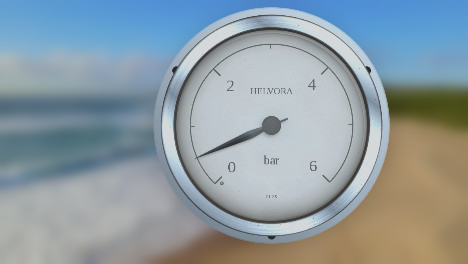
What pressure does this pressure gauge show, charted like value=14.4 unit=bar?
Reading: value=0.5 unit=bar
